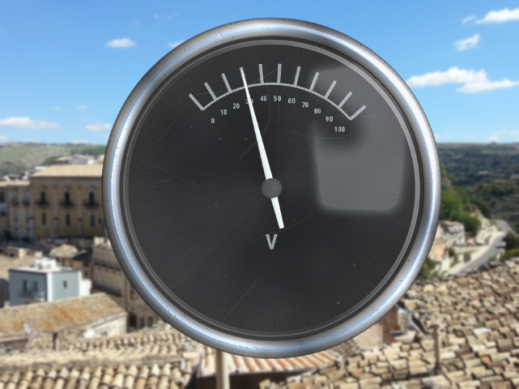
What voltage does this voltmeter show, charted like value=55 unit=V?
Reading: value=30 unit=V
